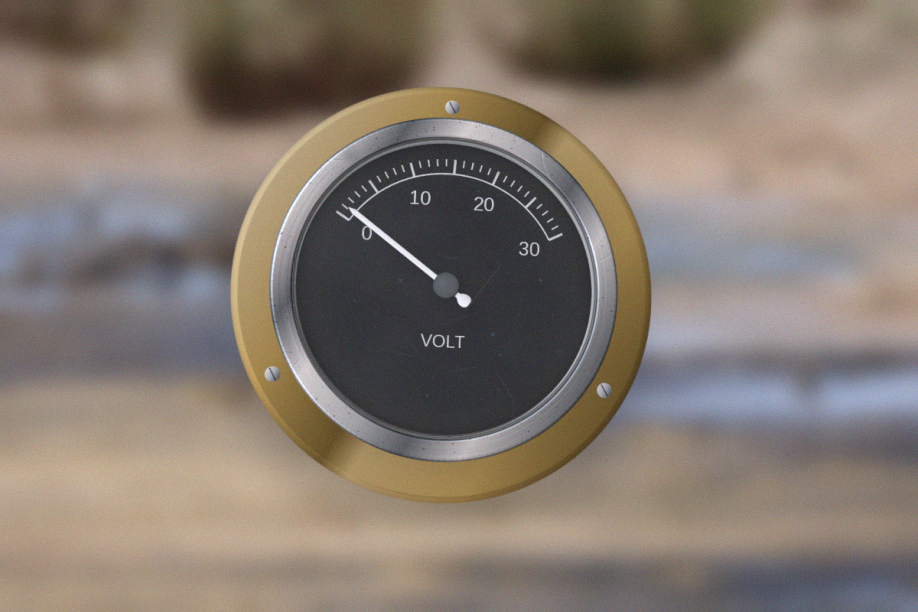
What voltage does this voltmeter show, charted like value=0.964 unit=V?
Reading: value=1 unit=V
